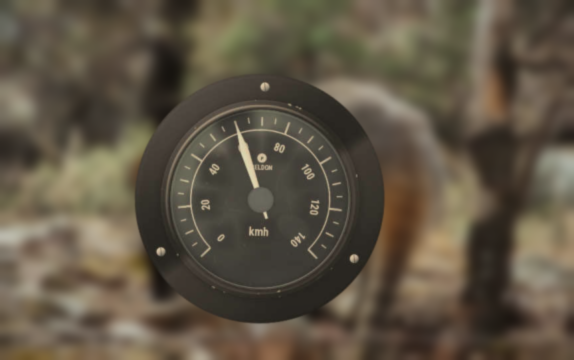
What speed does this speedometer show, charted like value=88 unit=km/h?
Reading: value=60 unit=km/h
